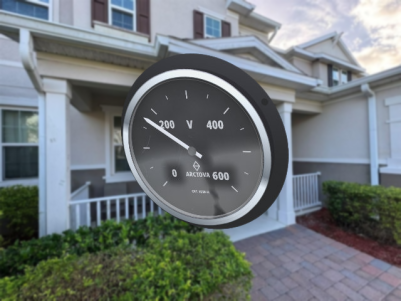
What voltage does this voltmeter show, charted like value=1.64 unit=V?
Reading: value=175 unit=V
